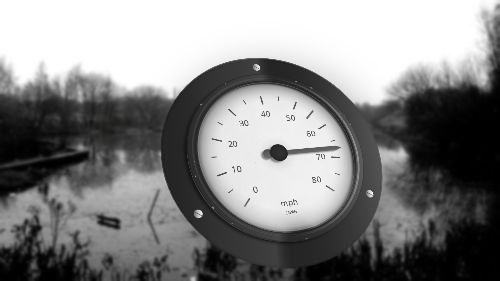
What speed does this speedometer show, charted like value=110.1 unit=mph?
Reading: value=67.5 unit=mph
